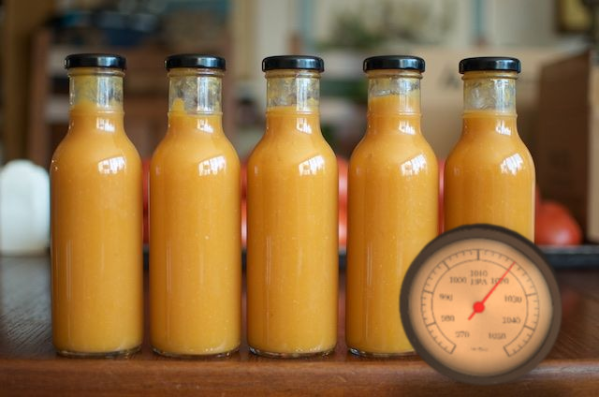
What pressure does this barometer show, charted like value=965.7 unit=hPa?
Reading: value=1020 unit=hPa
